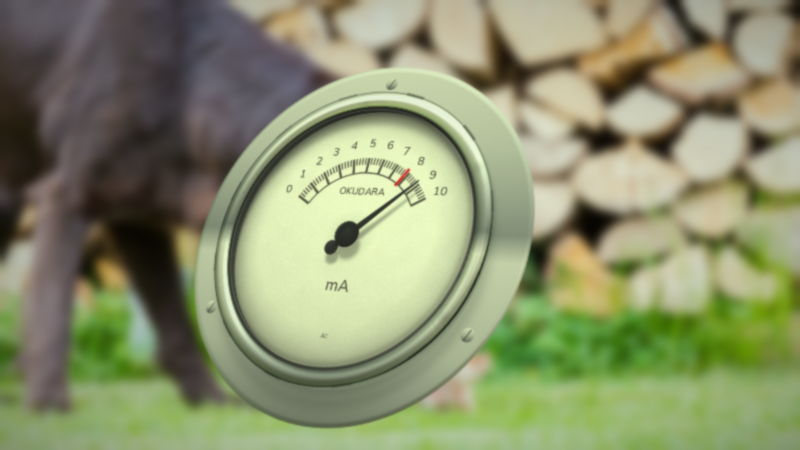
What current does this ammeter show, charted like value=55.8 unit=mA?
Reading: value=9 unit=mA
